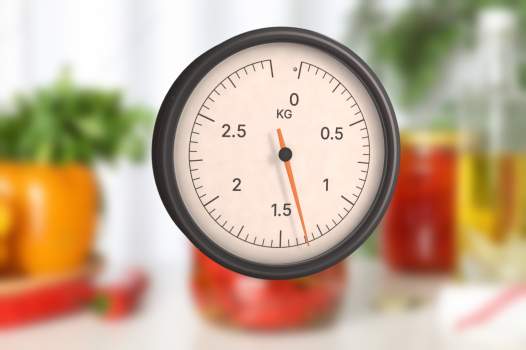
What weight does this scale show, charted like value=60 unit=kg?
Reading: value=1.35 unit=kg
